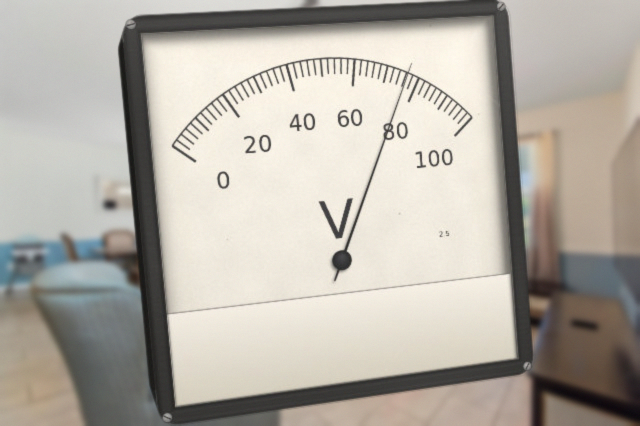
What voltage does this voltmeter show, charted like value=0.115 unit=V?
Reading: value=76 unit=V
